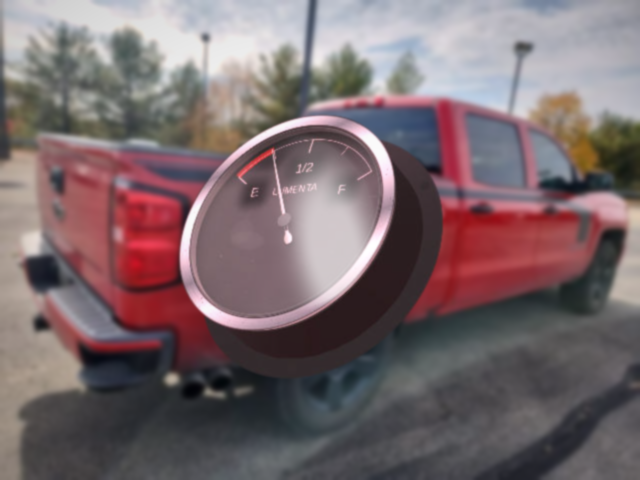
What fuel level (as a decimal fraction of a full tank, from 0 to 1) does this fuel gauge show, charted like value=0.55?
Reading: value=0.25
